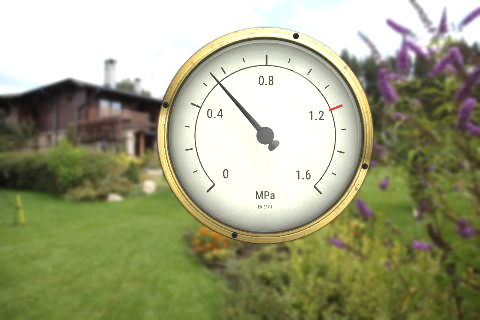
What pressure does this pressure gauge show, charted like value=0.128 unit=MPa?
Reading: value=0.55 unit=MPa
